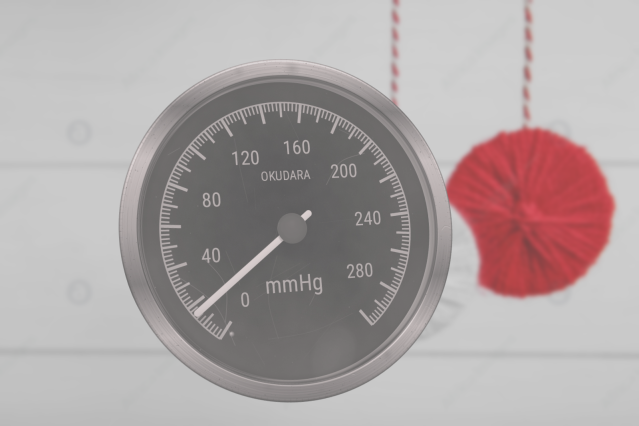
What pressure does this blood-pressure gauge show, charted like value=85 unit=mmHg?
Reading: value=16 unit=mmHg
